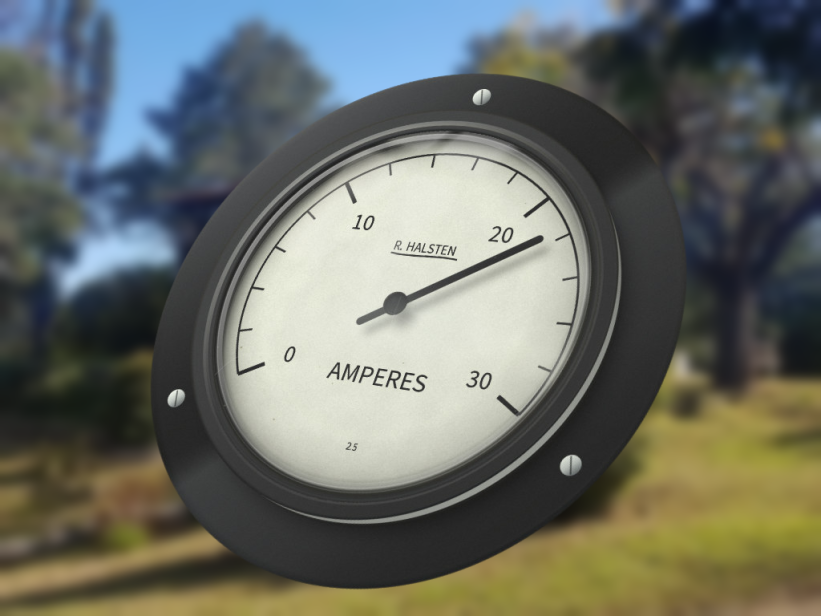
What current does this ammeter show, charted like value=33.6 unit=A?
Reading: value=22 unit=A
